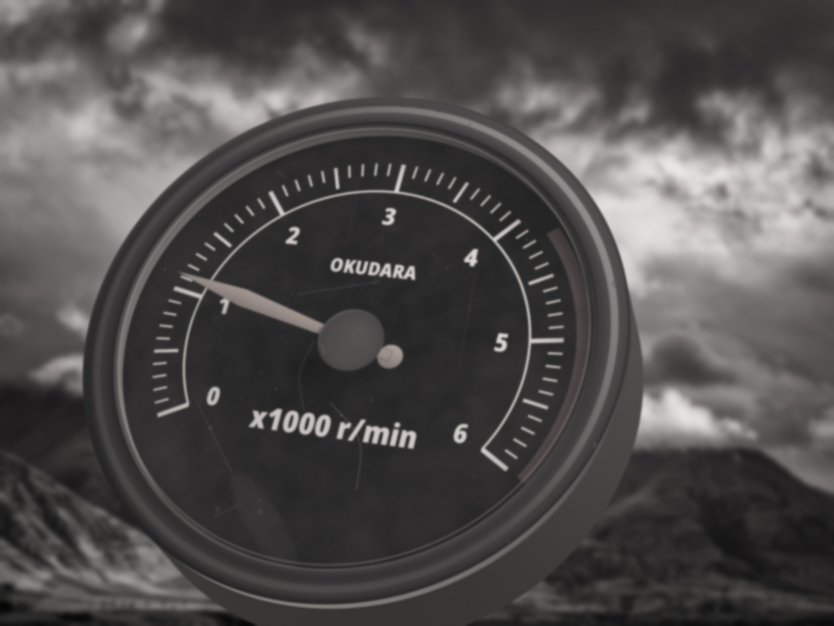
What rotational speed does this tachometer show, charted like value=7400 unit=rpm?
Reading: value=1100 unit=rpm
